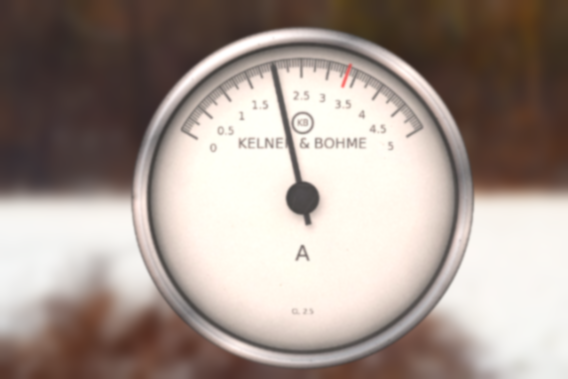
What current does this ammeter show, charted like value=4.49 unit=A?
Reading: value=2 unit=A
